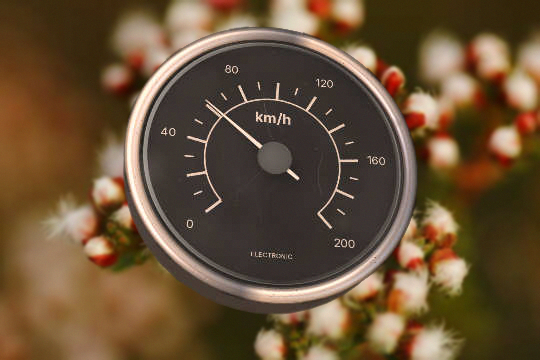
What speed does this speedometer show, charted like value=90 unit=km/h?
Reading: value=60 unit=km/h
